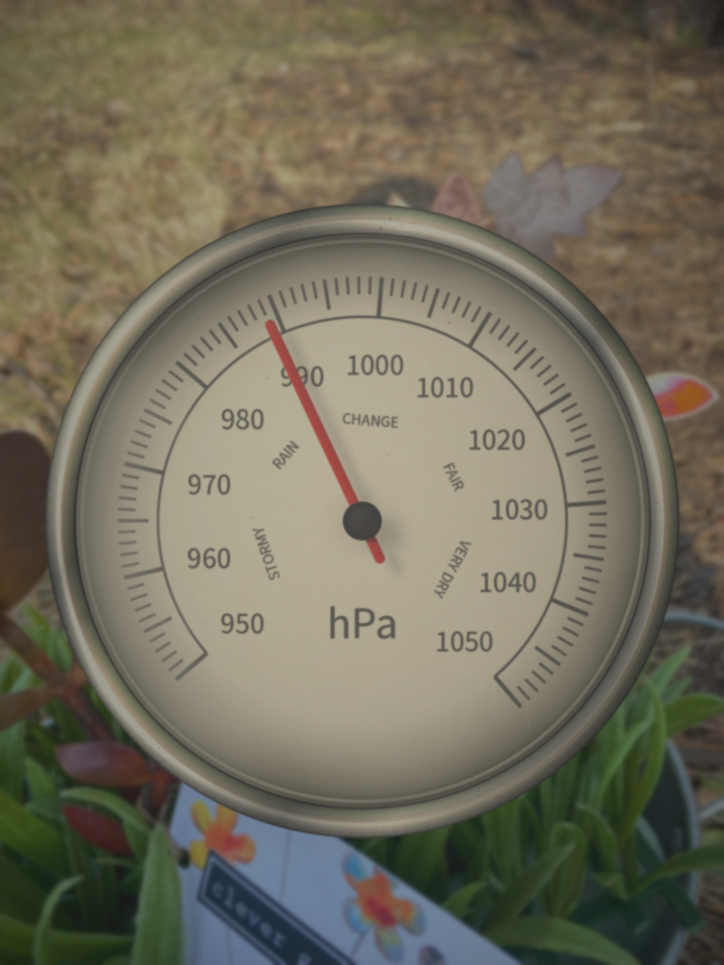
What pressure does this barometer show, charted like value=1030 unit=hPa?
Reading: value=989 unit=hPa
